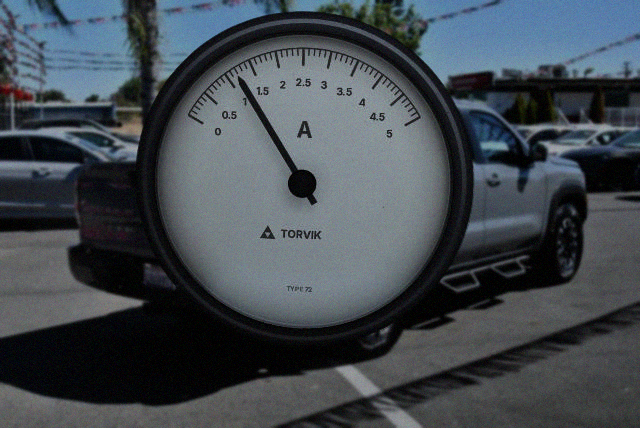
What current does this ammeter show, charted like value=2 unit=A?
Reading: value=1.2 unit=A
